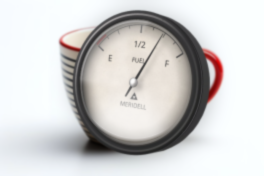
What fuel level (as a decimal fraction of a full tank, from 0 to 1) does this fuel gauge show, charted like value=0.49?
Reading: value=0.75
